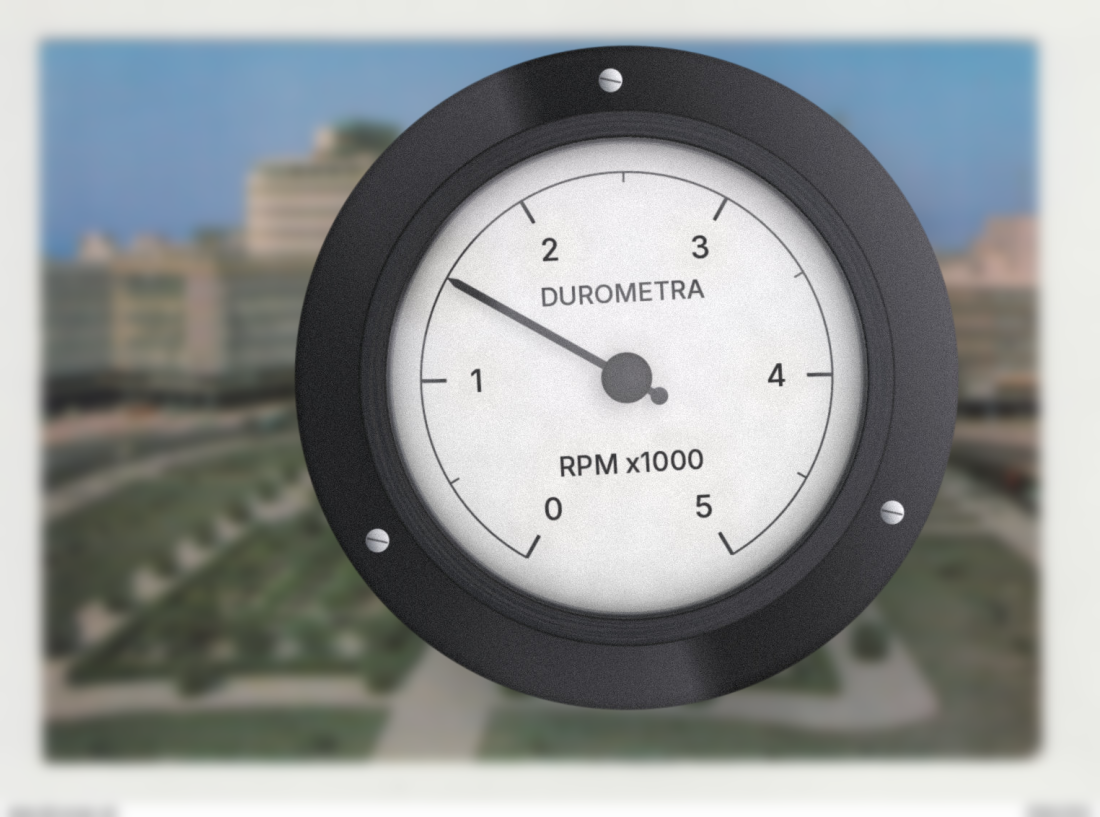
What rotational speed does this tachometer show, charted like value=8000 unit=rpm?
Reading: value=1500 unit=rpm
